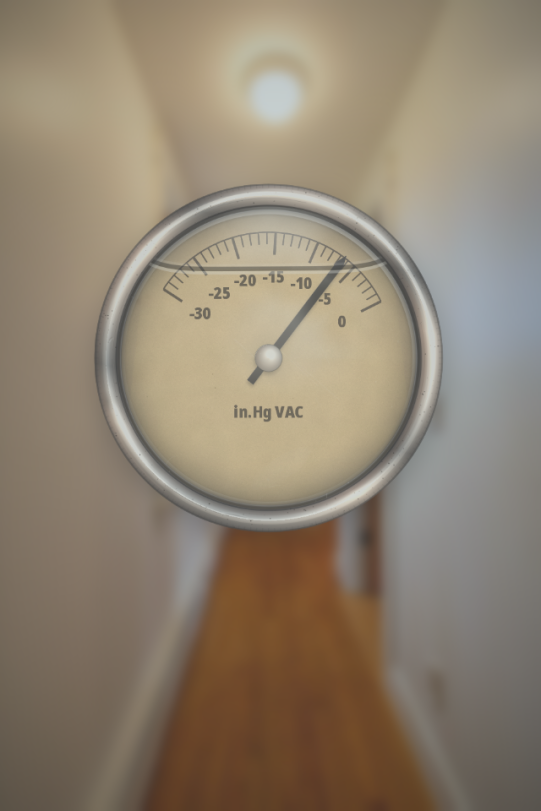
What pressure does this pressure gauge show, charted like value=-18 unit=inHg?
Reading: value=-6.5 unit=inHg
